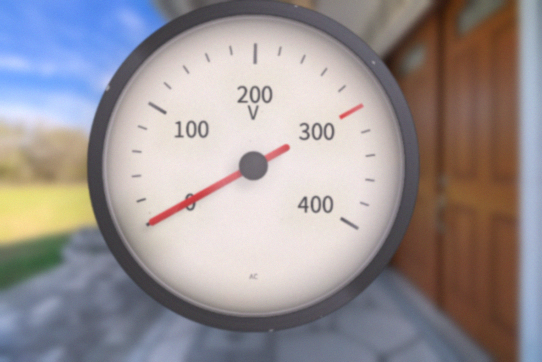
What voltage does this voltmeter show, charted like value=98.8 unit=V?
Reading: value=0 unit=V
